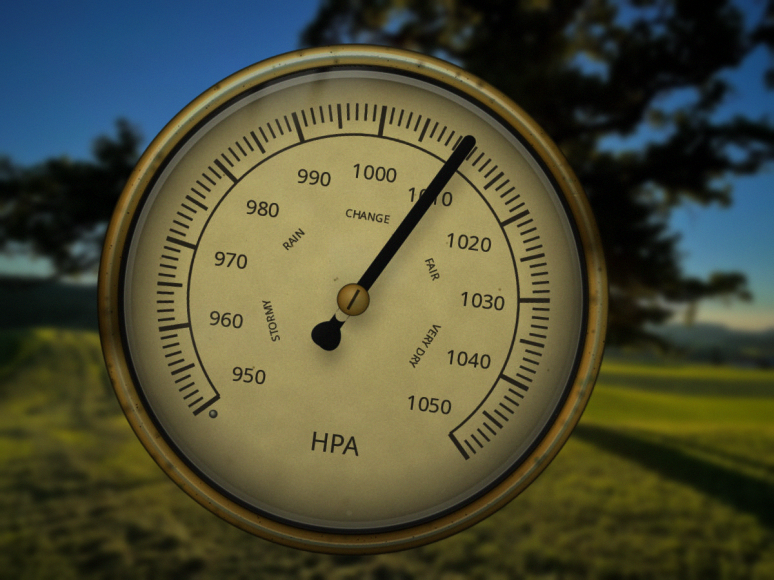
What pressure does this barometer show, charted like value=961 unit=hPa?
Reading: value=1010 unit=hPa
